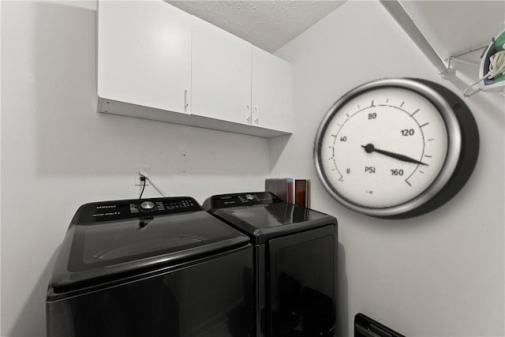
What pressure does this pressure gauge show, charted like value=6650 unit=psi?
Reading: value=145 unit=psi
